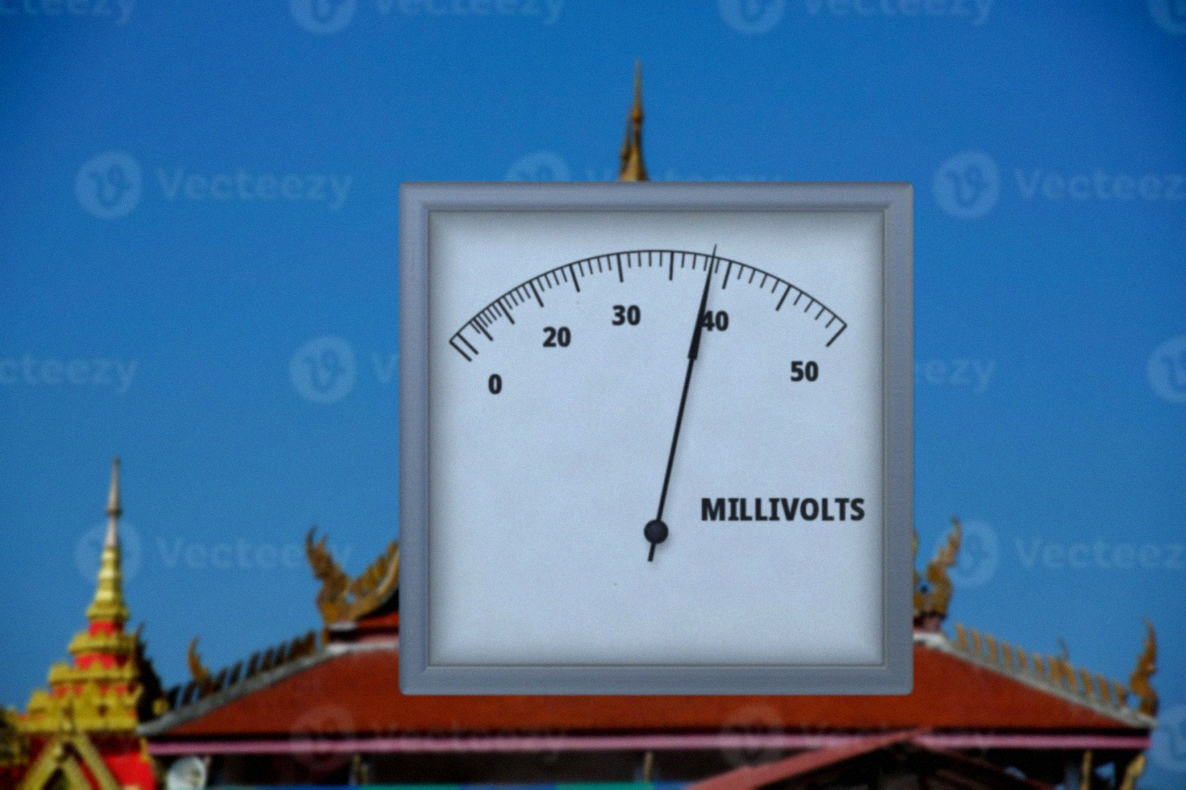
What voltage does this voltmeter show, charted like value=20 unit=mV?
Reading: value=38.5 unit=mV
